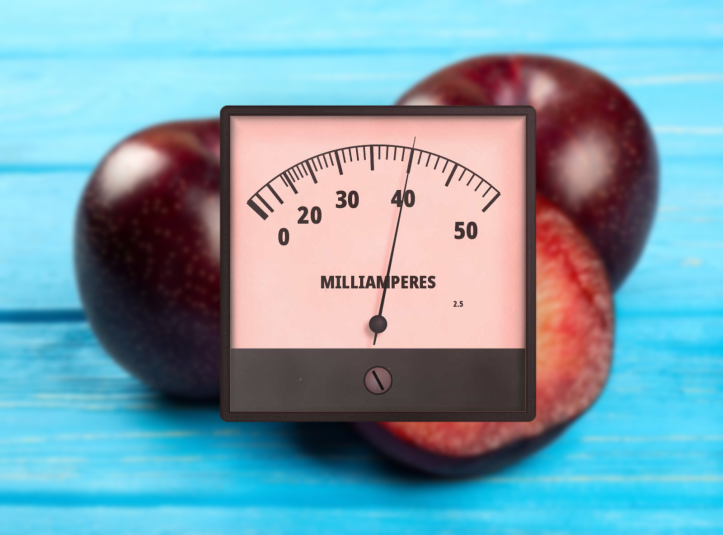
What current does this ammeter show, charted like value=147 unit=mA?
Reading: value=40 unit=mA
